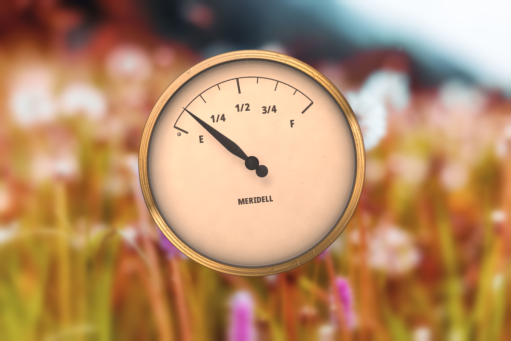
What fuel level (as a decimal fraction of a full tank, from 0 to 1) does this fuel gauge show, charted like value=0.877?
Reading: value=0.125
